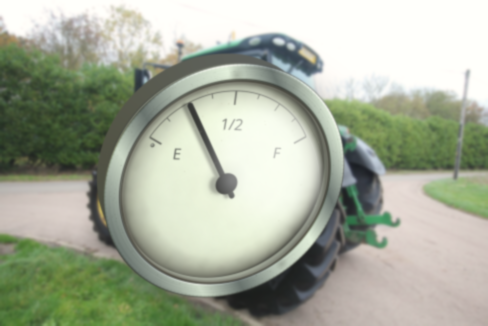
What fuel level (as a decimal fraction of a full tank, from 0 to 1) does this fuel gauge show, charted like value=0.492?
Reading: value=0.25
